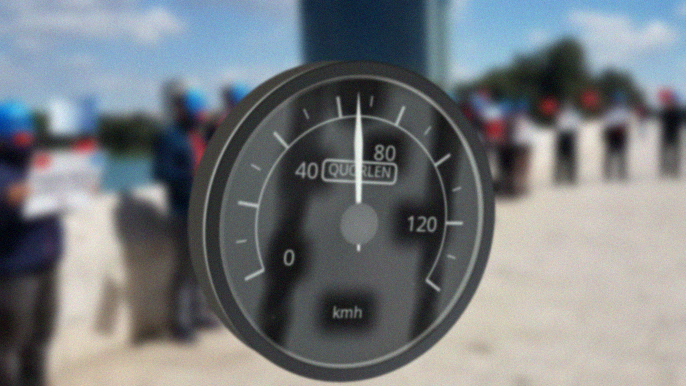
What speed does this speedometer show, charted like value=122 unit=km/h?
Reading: value=65 unit=km/h
